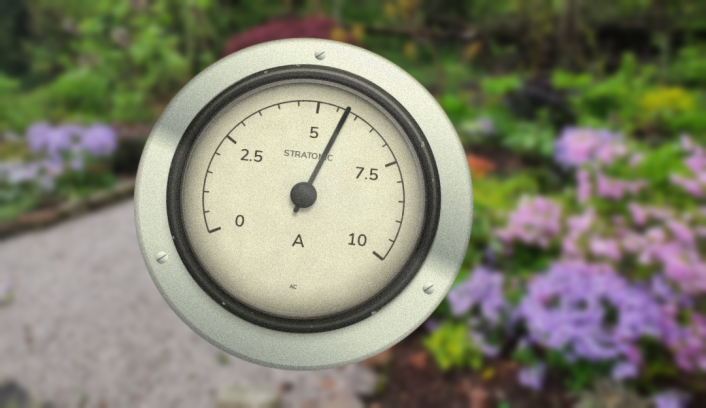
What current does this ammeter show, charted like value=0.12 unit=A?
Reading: value=5.75 unit=A
